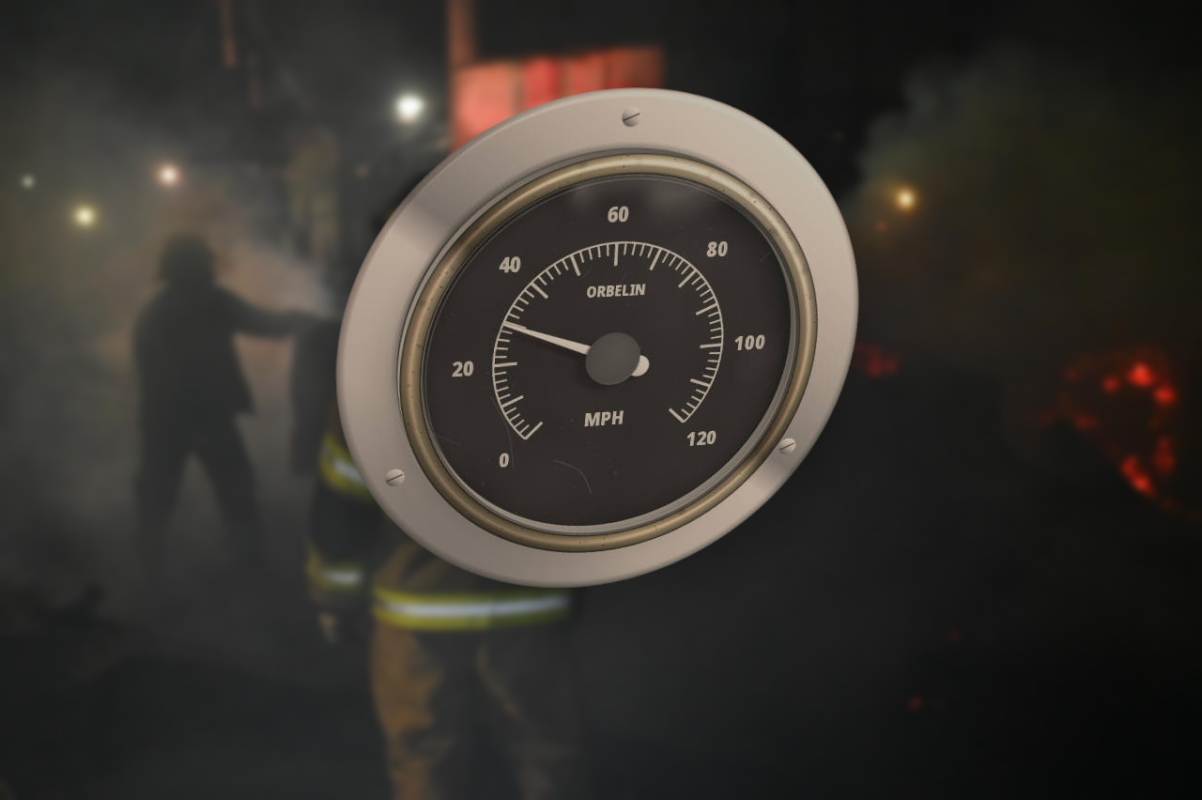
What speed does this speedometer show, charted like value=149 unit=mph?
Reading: value=30 unit=mph
